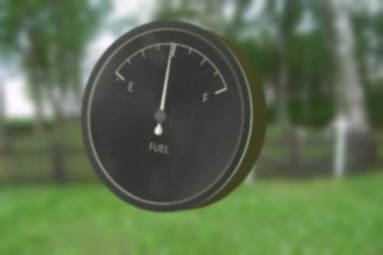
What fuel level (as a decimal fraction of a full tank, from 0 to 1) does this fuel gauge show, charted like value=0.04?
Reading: value=0.5
